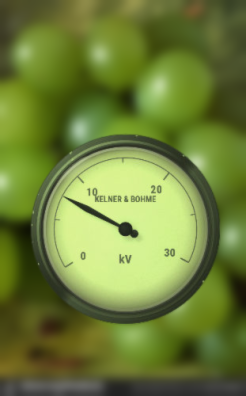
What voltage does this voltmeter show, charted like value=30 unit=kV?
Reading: value=7.5 unit=kV
